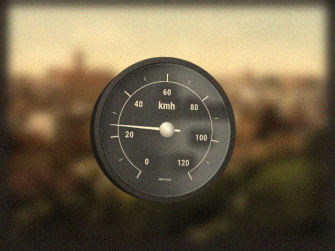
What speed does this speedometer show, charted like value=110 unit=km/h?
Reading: value=25 unit=km/h
